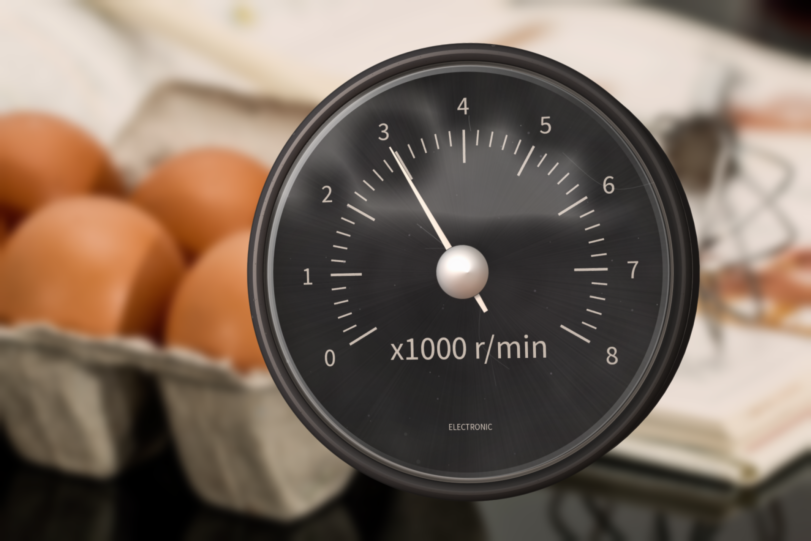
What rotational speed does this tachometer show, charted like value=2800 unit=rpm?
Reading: value=3000 unit=rpm
